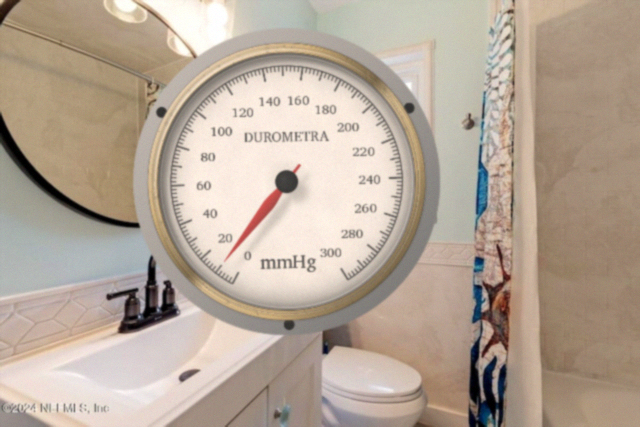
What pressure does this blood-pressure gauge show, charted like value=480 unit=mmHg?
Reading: value=10 unit=mmHg
